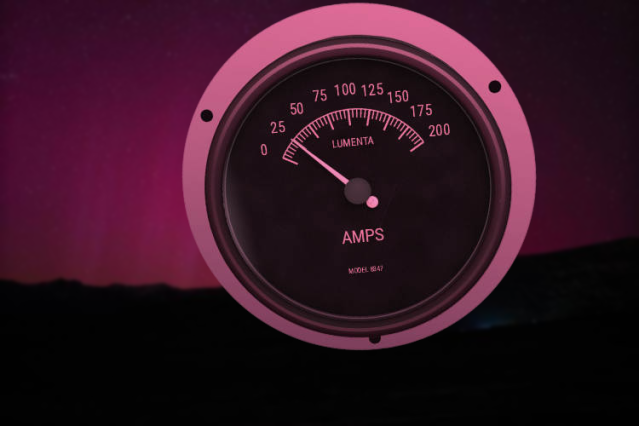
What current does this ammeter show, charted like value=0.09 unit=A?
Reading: value=25 unit=A
